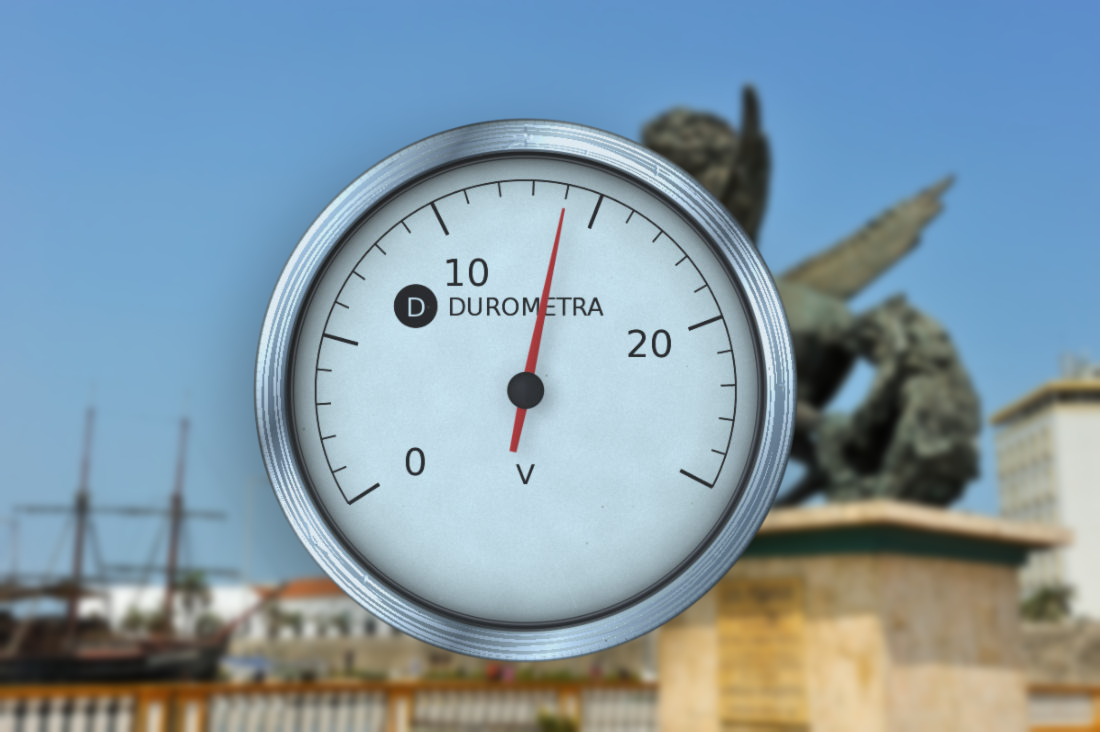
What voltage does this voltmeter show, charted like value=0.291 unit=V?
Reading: value=14 unit=V
